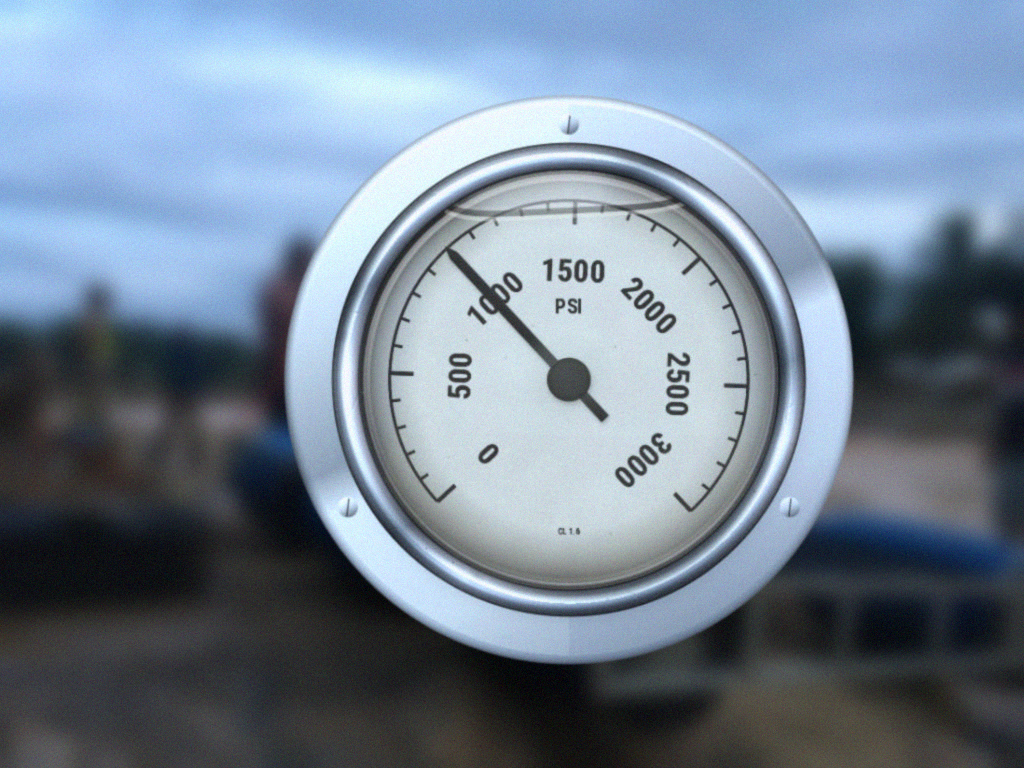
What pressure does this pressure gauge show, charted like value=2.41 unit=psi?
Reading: value=1000 unit=psi
